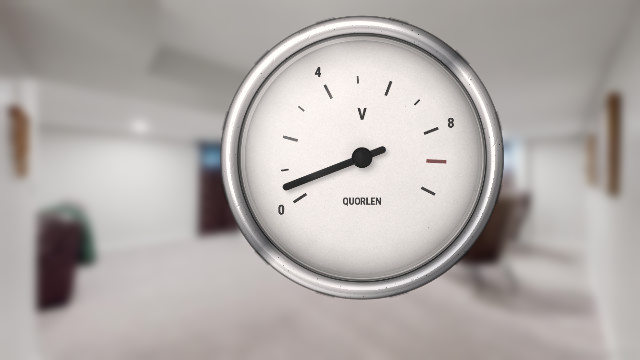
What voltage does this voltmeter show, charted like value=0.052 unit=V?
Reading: value=0.5 unit=V
